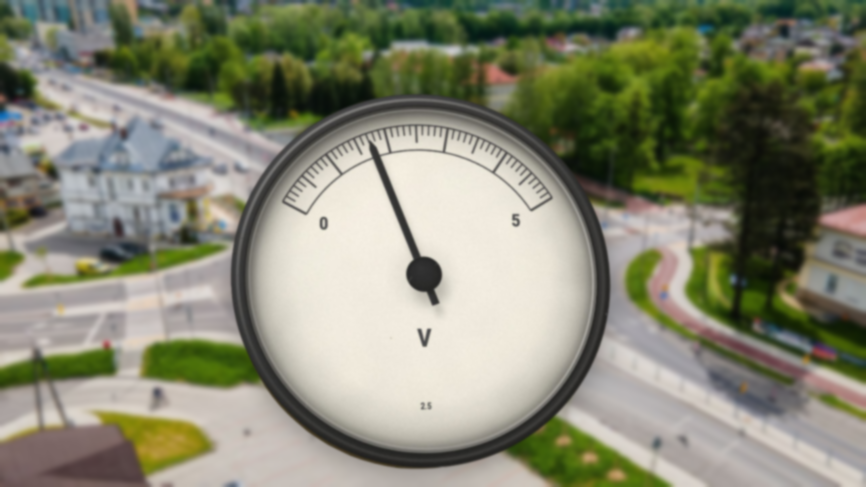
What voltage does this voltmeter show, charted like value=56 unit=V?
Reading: value=1.7 unit=V
